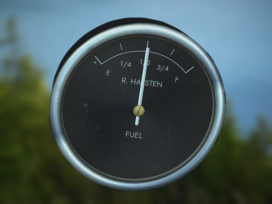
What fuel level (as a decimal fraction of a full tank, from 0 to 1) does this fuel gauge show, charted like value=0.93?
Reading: value=0.5
